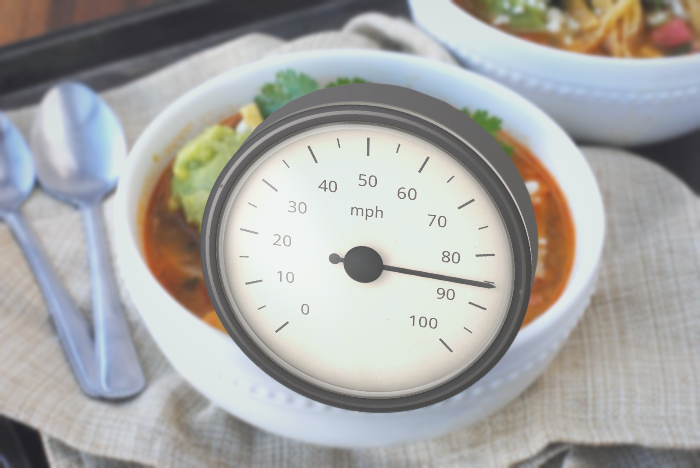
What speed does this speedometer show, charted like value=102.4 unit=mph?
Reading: value=85 unit=mph
